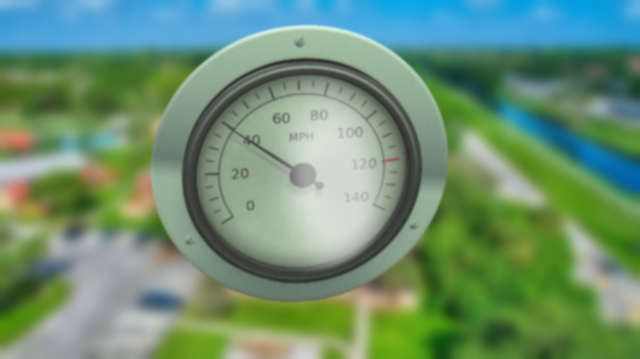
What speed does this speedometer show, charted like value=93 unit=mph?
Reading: value=40 unit=mph
